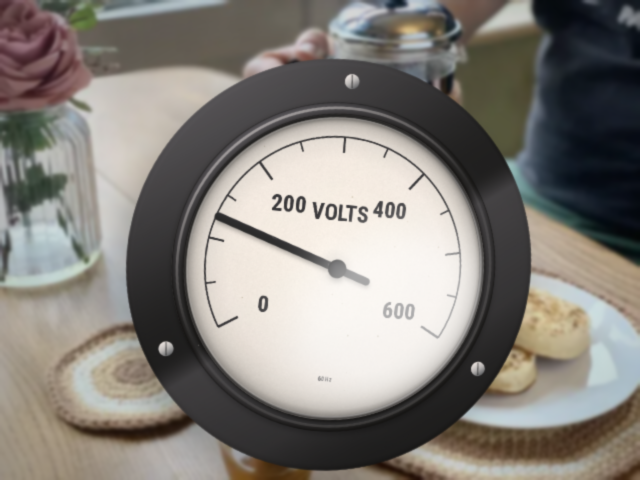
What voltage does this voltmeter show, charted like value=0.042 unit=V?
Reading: value=125 unit=V
